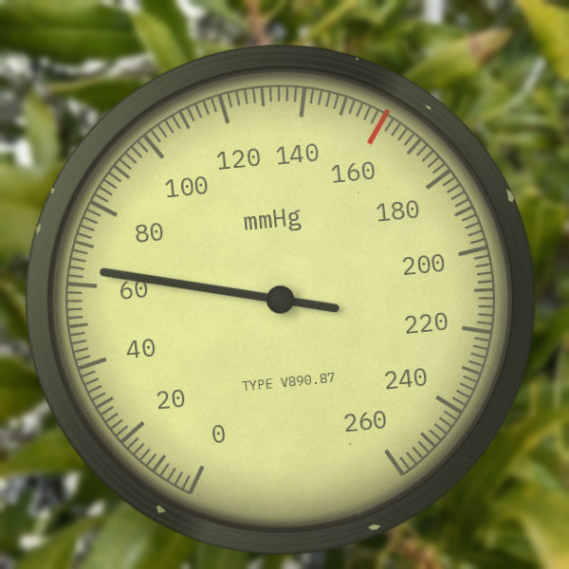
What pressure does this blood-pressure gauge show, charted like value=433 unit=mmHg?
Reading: value=64 unit=mmHg
